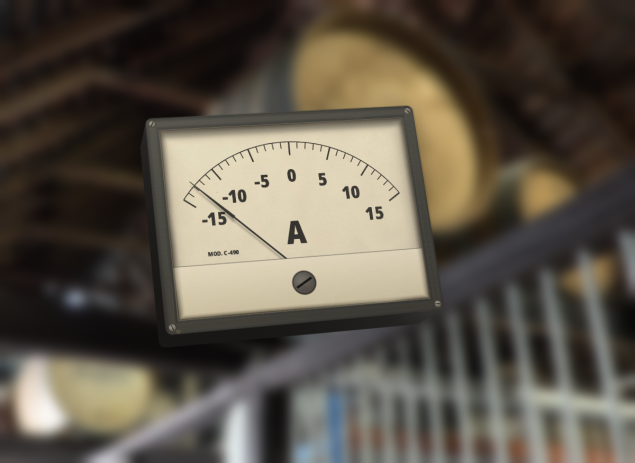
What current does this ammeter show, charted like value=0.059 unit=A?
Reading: value=-13 unit=A
